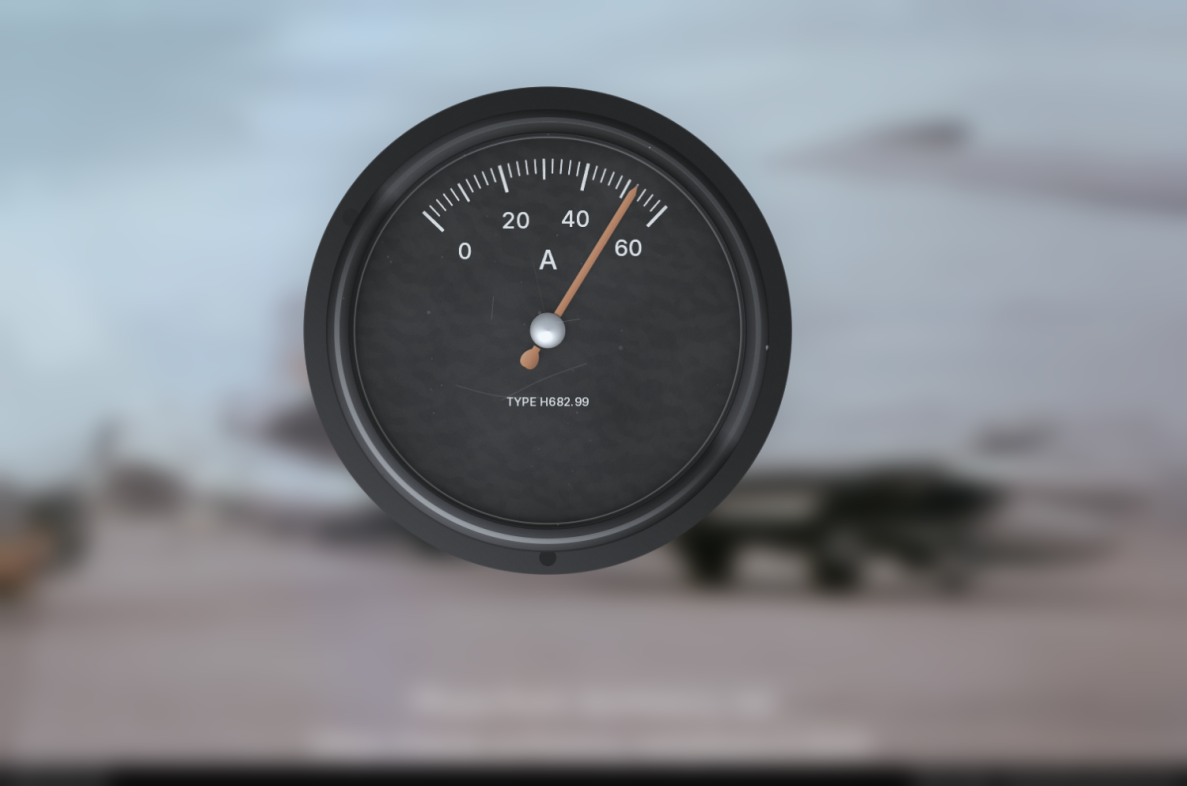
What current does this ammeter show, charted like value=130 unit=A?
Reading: value=52 unit=A
